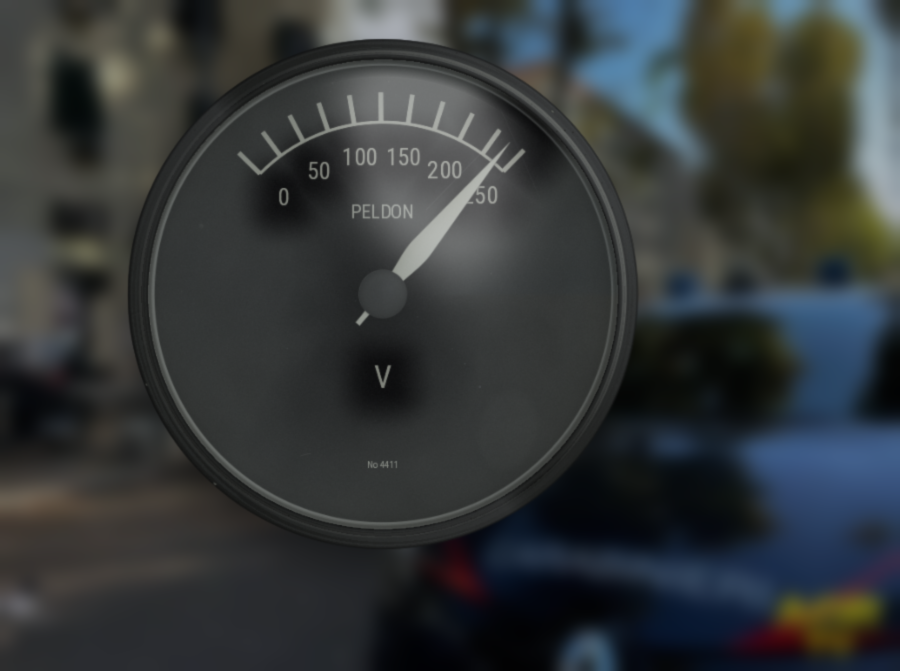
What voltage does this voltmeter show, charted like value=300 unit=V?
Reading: value=237.5 unit=V
